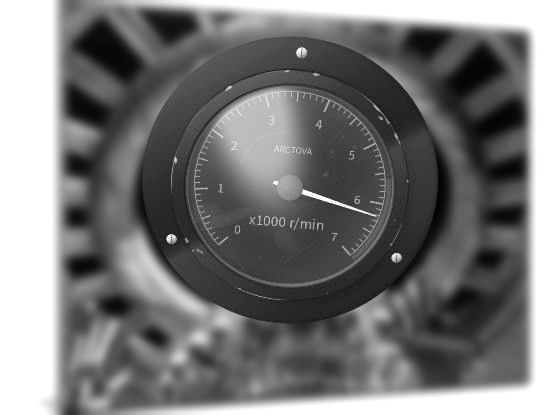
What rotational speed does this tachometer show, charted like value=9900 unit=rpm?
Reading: value=6200 unit=rpm
